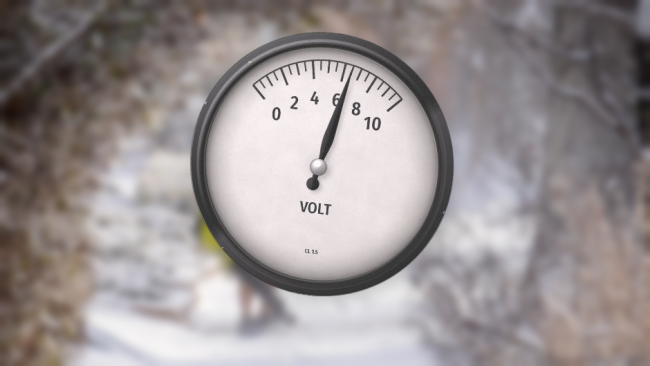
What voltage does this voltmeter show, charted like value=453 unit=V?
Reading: value=6.5 unit=V
